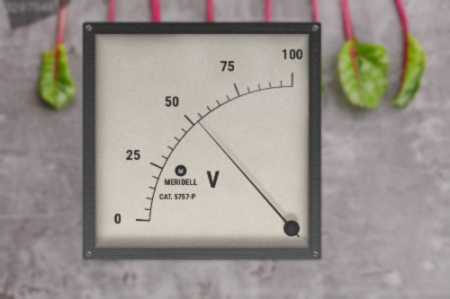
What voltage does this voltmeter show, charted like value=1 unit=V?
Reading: value=52.5 unit=V
